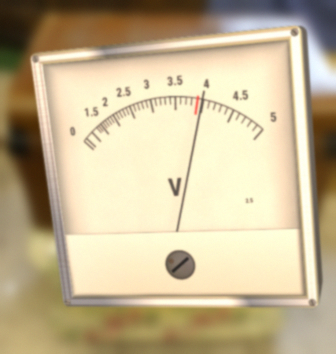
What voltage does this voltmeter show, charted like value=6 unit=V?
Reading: value=4 unit=V
